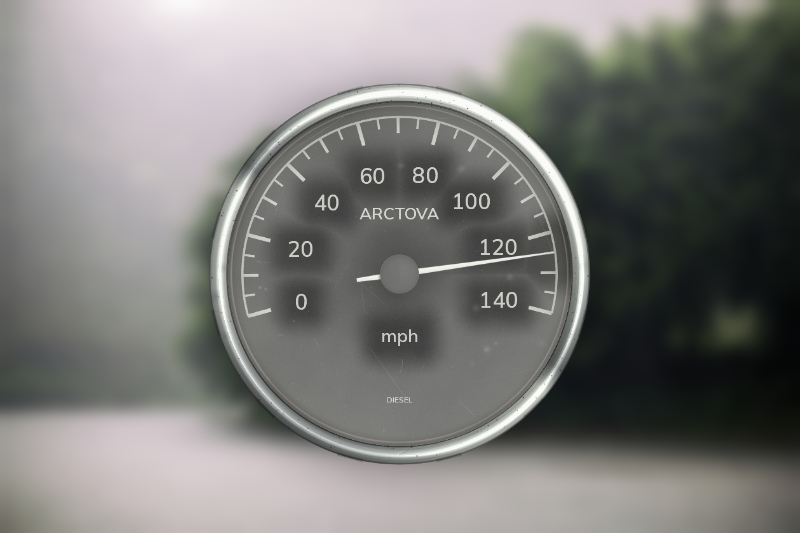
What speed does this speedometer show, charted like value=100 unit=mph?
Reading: value=125 unit=mph
